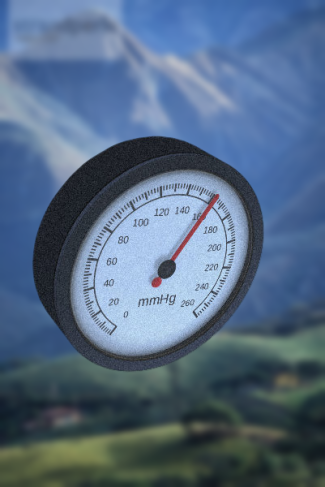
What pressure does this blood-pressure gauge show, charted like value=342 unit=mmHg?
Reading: value=160 unit=mmHg
